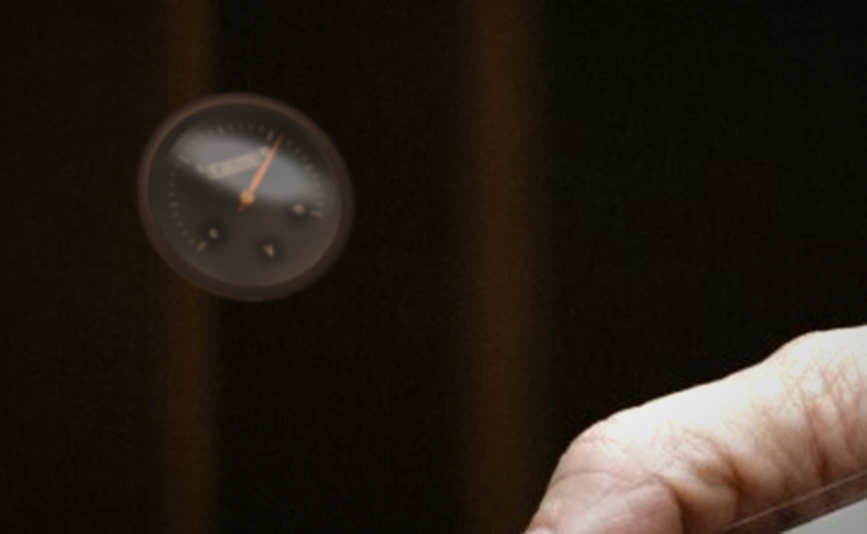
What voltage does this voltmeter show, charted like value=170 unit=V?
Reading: value=10.5 unit=V
